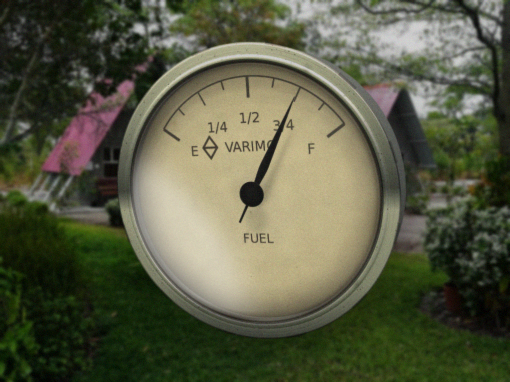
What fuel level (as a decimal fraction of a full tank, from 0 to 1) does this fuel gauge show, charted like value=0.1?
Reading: value=0.75
